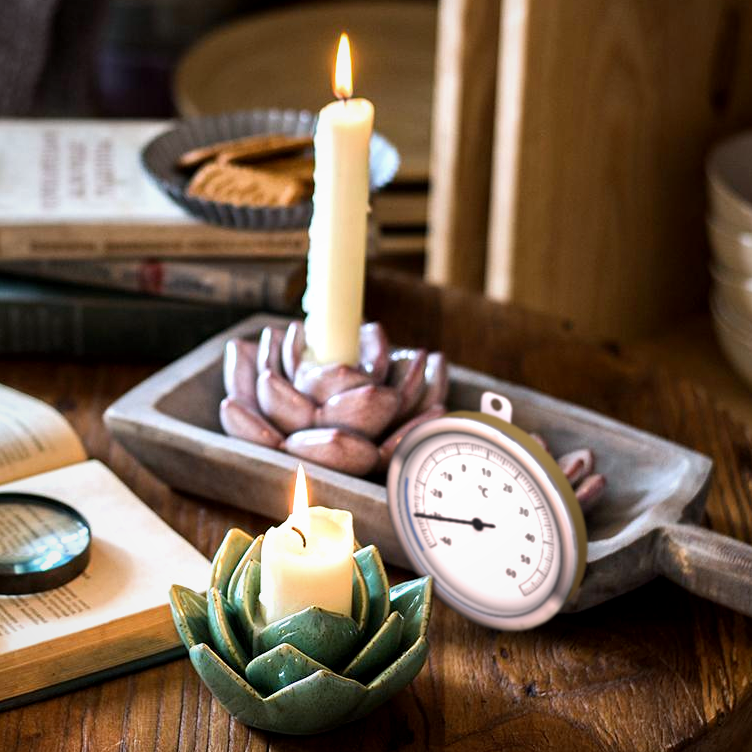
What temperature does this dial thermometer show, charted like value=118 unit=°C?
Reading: value=-30 unit=°C
